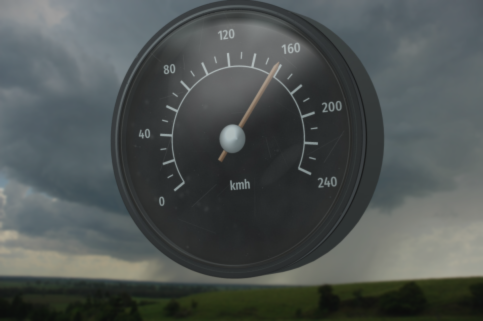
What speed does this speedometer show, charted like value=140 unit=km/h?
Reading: value=160 unit=km/h
